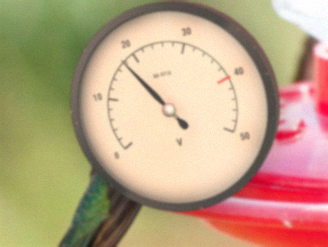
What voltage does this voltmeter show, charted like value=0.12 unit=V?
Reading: value=18 unit=V
